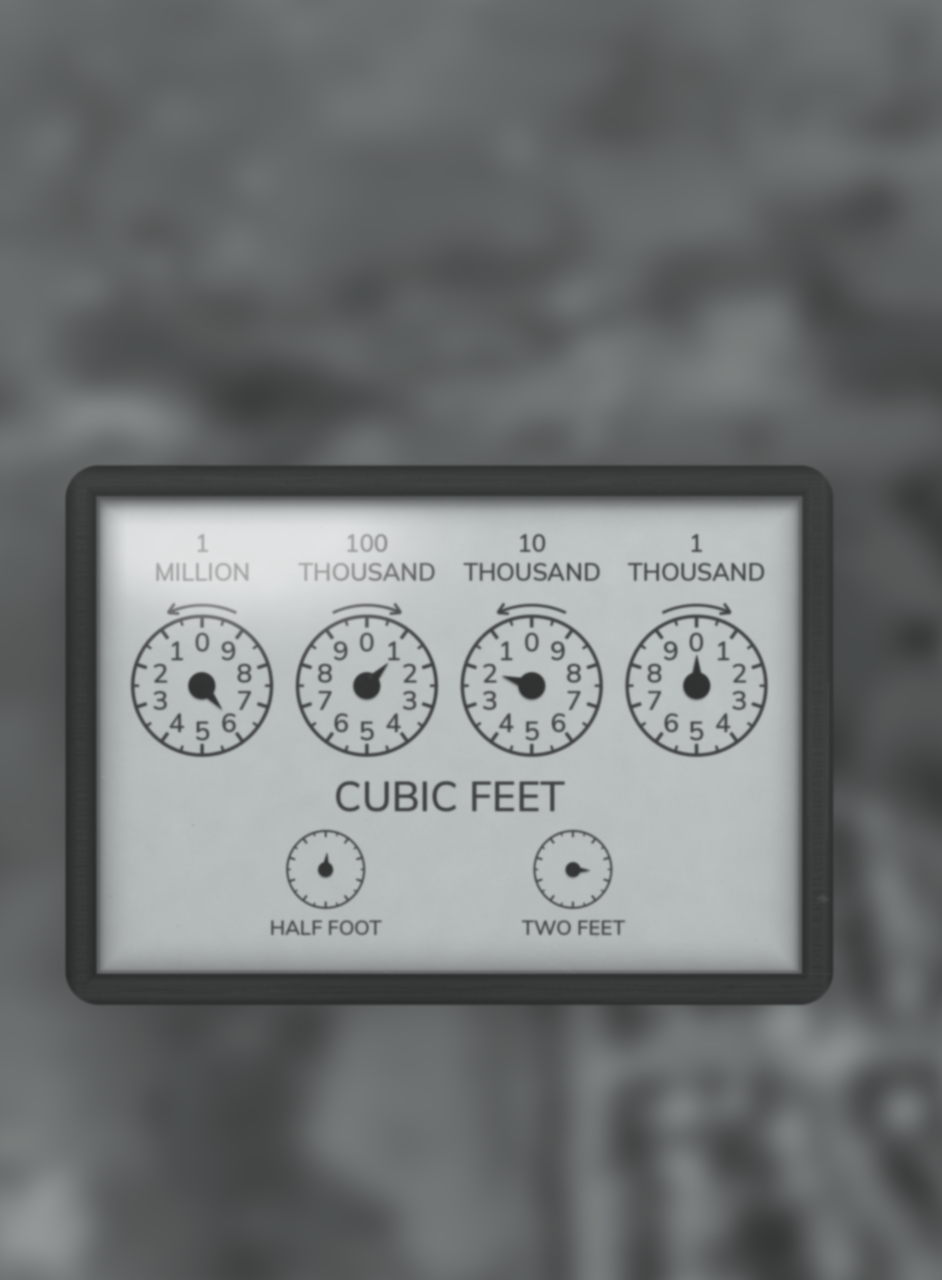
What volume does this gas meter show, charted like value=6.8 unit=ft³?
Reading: value=612000 unit=ft³
